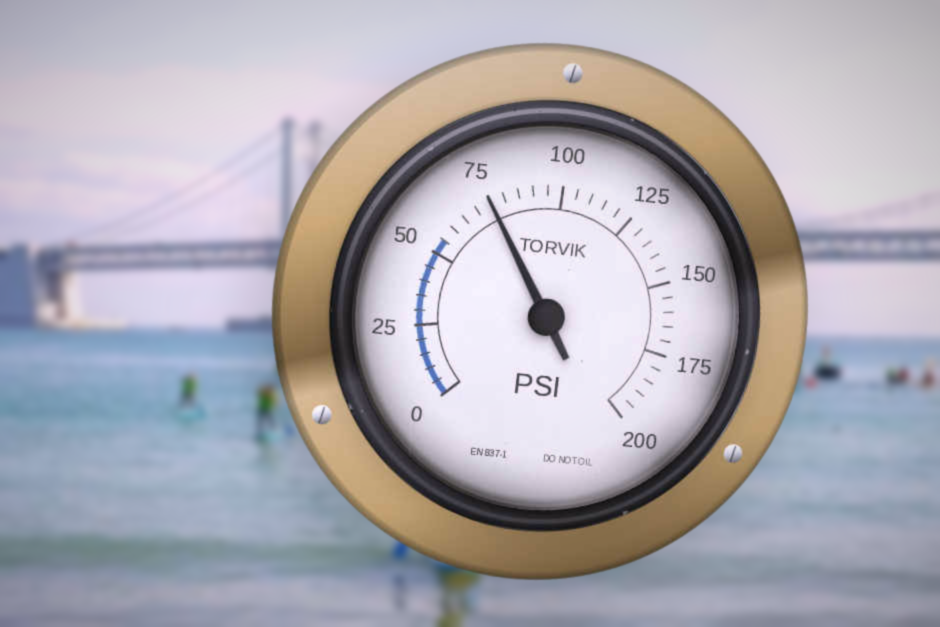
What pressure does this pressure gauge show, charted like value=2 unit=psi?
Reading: value=75 unit=psi
